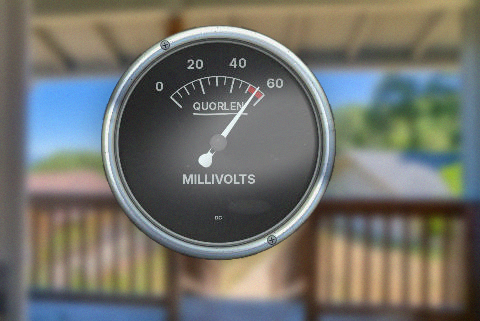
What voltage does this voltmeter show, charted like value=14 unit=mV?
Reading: value=55 unit=mV
